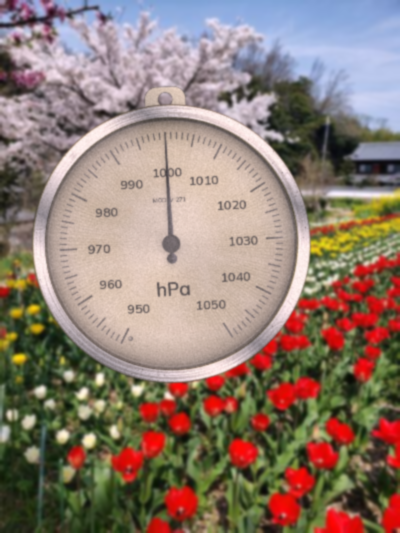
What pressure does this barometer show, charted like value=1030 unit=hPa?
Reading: value=1000 unit=hPa
